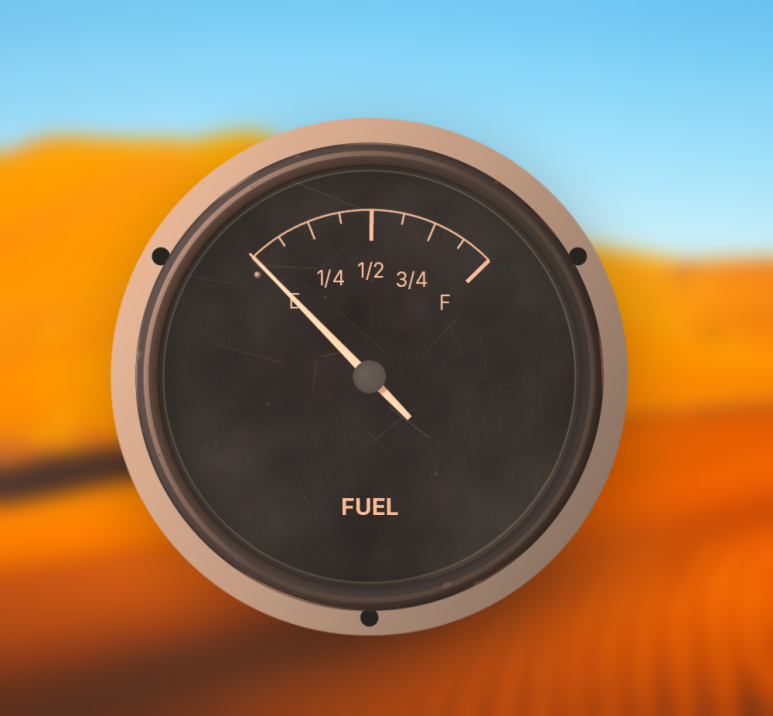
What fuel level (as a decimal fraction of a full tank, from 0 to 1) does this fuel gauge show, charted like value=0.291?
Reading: value=0
